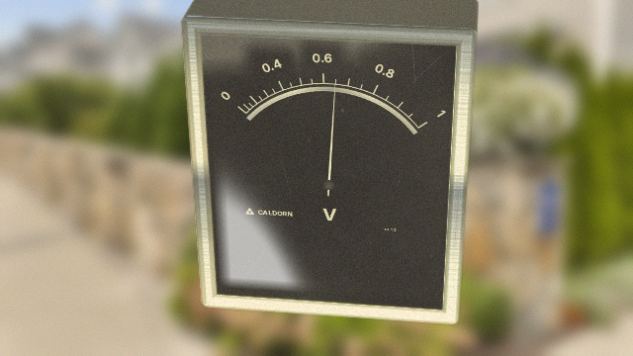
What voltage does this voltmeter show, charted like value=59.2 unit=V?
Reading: value=0.65 unit=V
